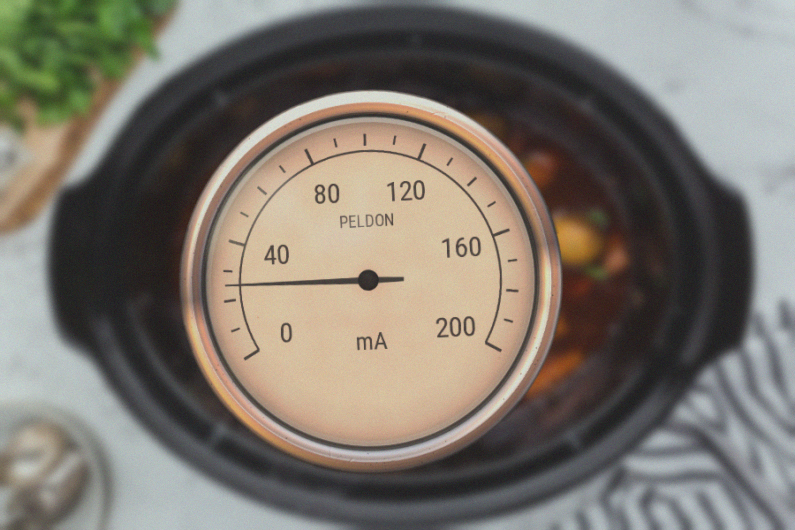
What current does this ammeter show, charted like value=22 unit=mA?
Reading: value=25 unit=mA
